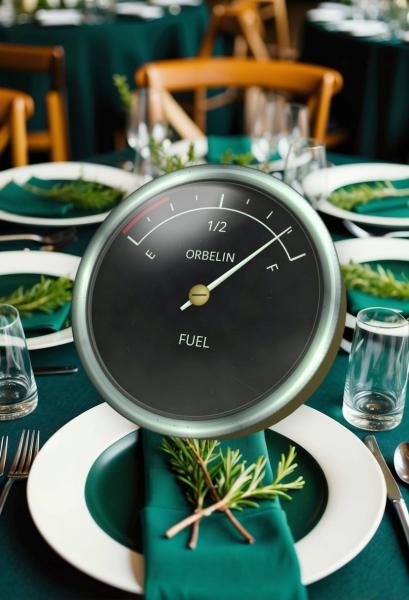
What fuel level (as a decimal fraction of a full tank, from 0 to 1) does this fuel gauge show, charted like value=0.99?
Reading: value=0.875
